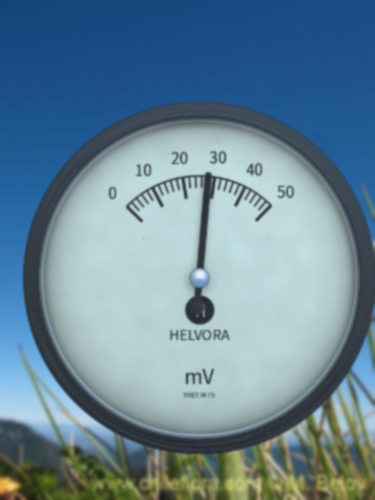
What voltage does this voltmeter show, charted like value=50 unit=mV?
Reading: value=28 unit=mV
